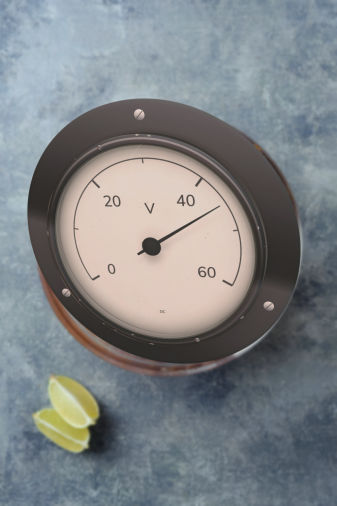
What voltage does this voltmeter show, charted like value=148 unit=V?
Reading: value=45 unit=V
